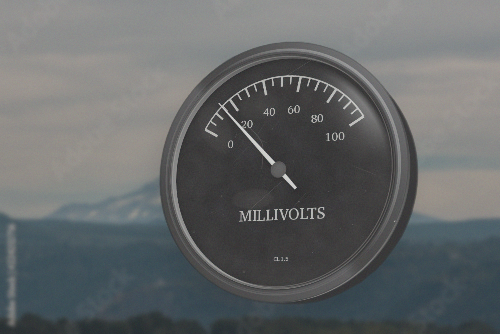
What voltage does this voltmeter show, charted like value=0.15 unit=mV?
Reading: value=15 unit=mV
